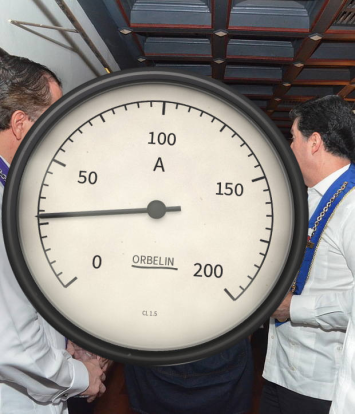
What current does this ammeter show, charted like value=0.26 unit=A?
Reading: value=27.5 unit=A
